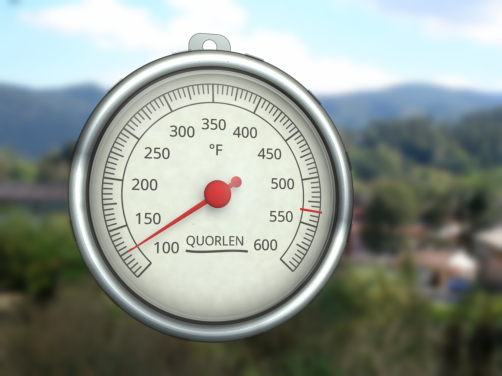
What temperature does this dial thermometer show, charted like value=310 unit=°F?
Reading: value=125 unit=°F
